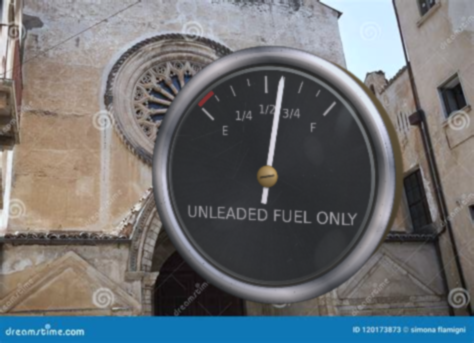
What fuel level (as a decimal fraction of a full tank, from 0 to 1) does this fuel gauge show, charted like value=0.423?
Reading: value=0.625
